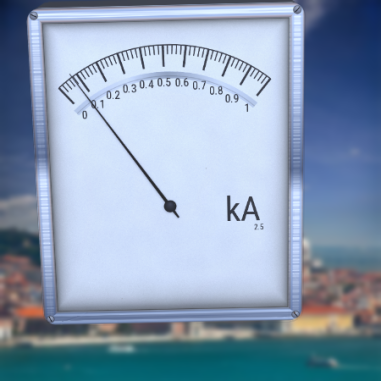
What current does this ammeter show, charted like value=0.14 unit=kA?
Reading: value=0.08 unit=kA
